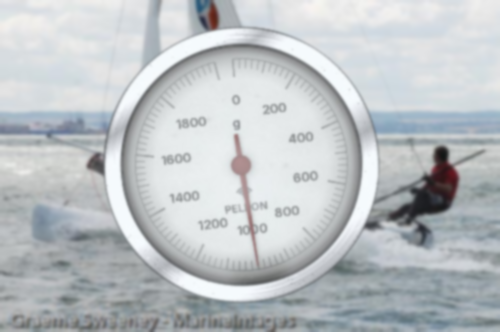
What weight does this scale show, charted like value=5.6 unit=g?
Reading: value=1000 unit=g
